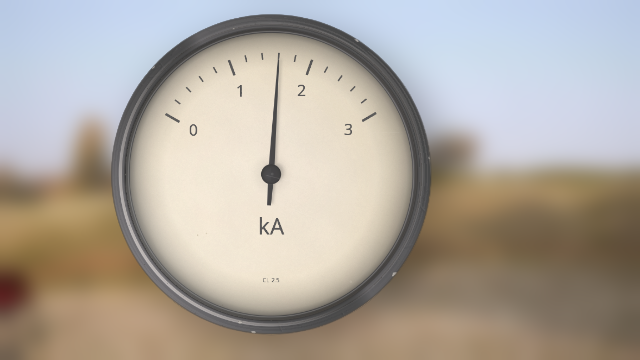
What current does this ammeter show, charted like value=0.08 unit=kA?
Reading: value=1.6 unit=kA
